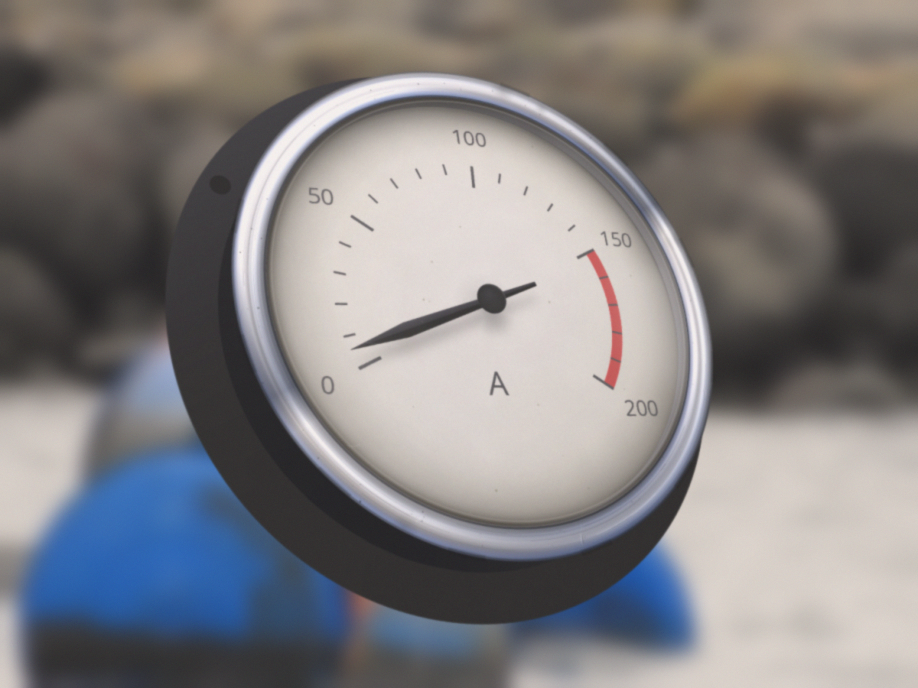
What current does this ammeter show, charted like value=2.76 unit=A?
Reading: value=5 unit=A
